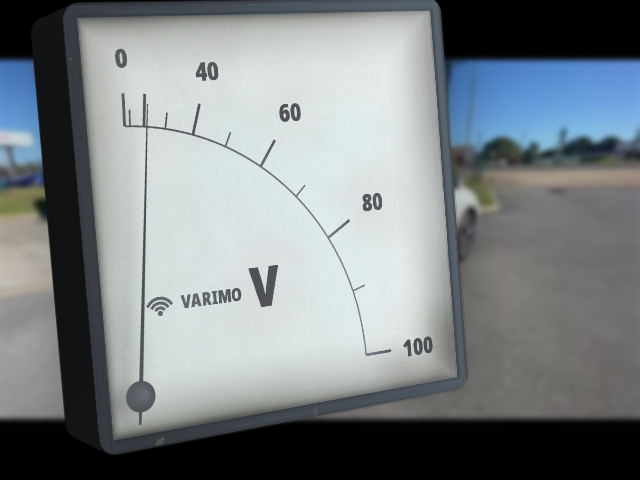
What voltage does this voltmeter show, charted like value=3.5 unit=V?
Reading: value=20 unit=V
